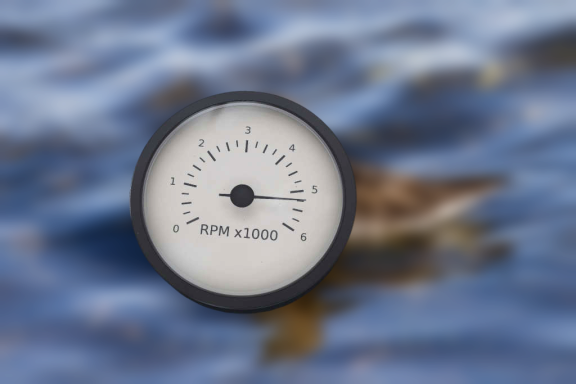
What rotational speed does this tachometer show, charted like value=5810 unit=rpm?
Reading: value=5250 unit=rpm
